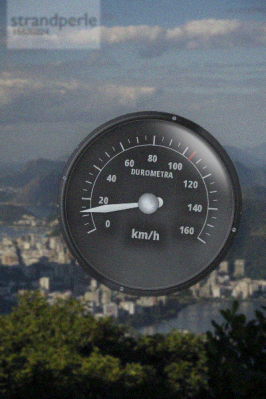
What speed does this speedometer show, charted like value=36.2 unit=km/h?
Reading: value=12.5 unit=km/h
